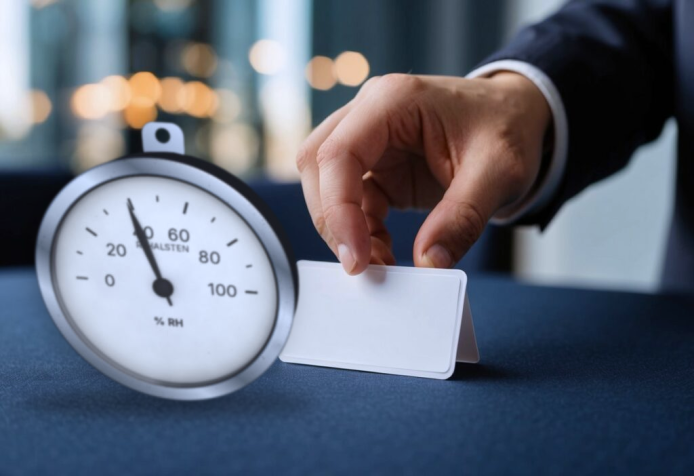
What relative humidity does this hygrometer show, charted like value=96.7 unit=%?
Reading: value=40 unit=%
